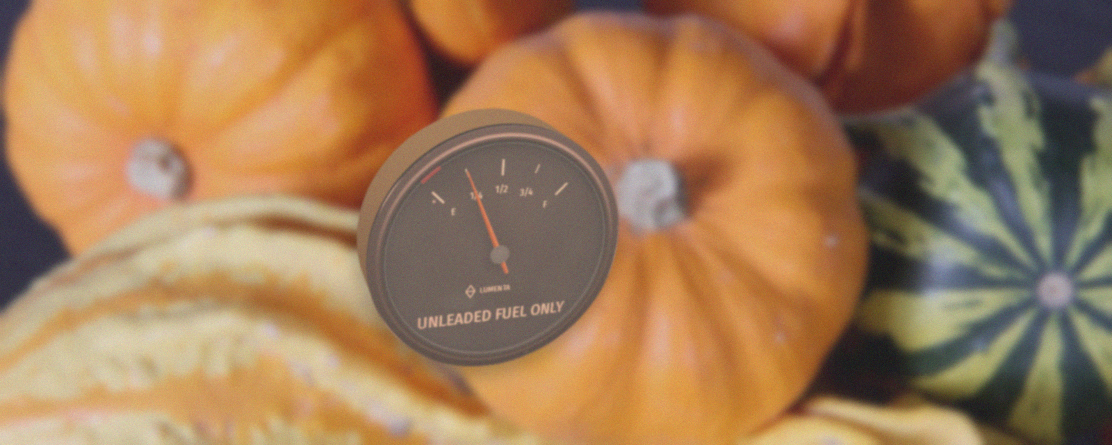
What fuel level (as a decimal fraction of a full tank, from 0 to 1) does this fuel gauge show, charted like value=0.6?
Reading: value=0.25
